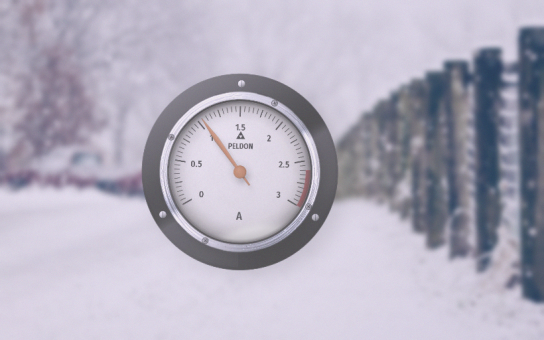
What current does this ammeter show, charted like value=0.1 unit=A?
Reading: value=1.05 unit=A
